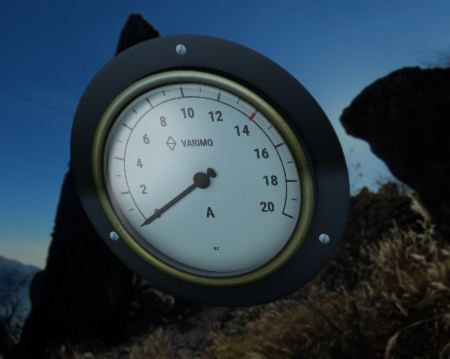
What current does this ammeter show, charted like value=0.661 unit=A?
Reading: value=0 unit=A
